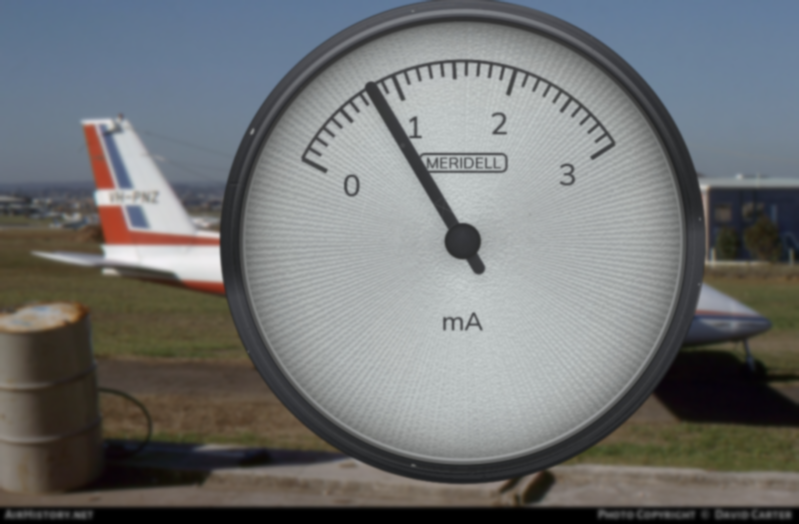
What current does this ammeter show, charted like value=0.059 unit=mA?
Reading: value=0.8 unit=mA
